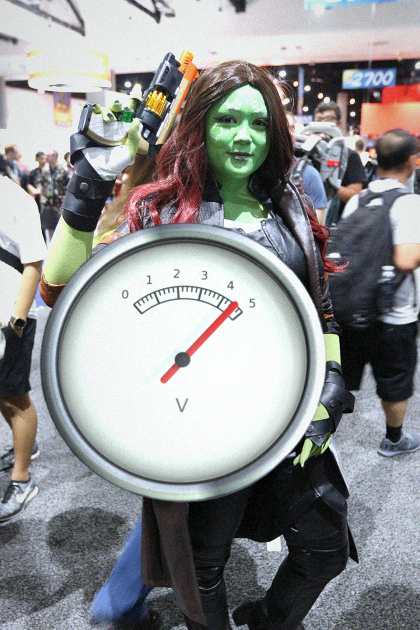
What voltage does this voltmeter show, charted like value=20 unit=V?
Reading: value=4.6 unit=V
